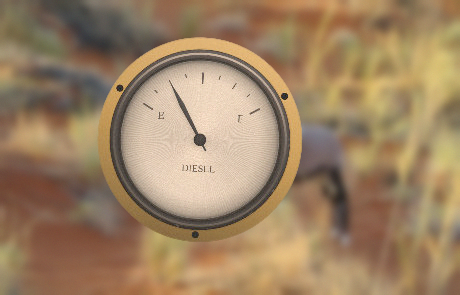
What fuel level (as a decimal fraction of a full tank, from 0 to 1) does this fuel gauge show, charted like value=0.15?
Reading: value=0.25
